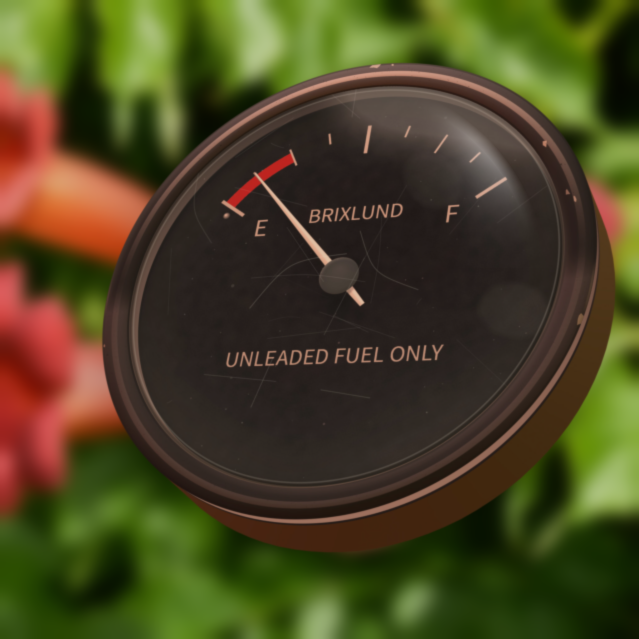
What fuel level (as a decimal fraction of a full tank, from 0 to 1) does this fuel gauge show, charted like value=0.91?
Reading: value=0.125
